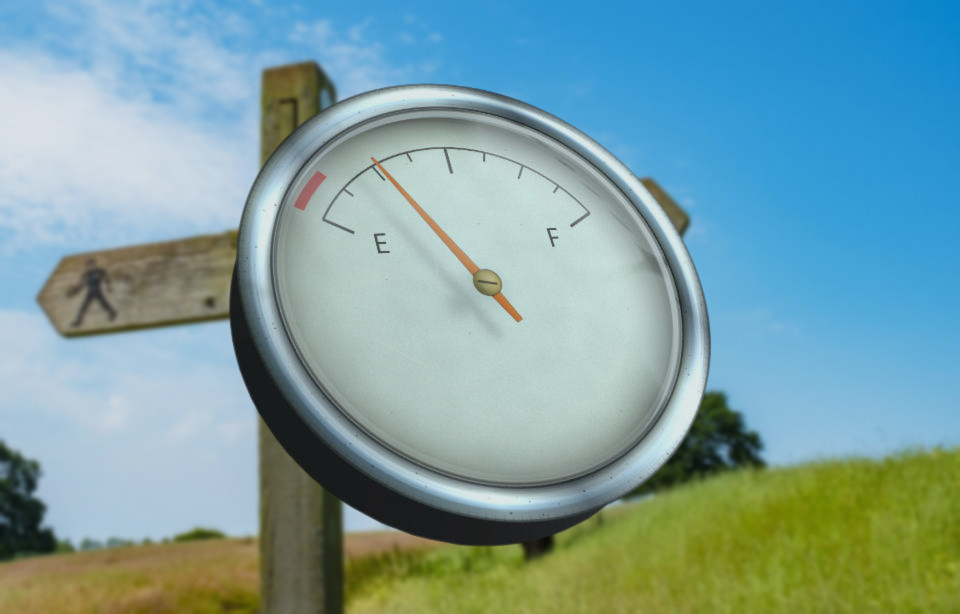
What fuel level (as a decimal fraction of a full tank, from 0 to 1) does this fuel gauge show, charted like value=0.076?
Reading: value=0.25
